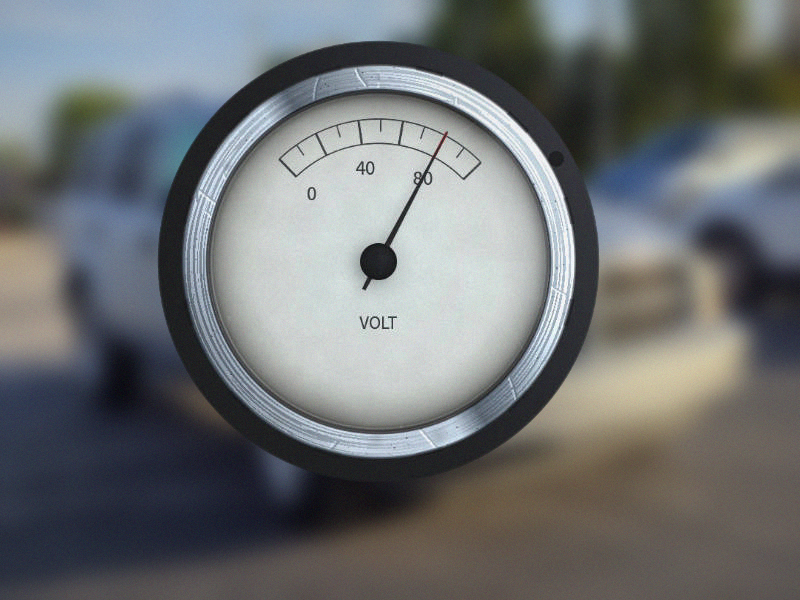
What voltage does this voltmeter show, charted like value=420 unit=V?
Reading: value=80 unit=V
